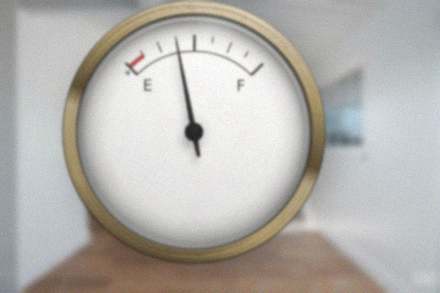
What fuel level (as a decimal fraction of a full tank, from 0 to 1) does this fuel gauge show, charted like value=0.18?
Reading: value=0.375
